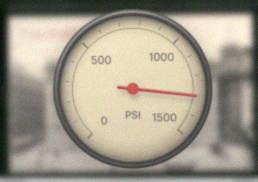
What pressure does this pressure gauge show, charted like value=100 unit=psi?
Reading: value=1300 unit=psi
